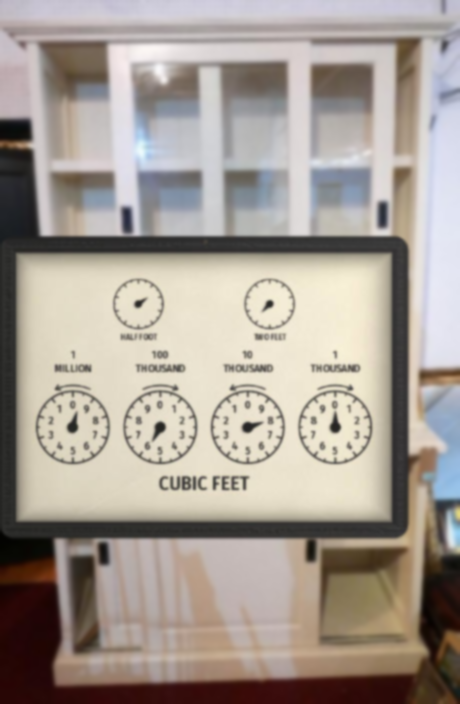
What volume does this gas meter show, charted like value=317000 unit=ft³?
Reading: value=958000 unit=ft³
